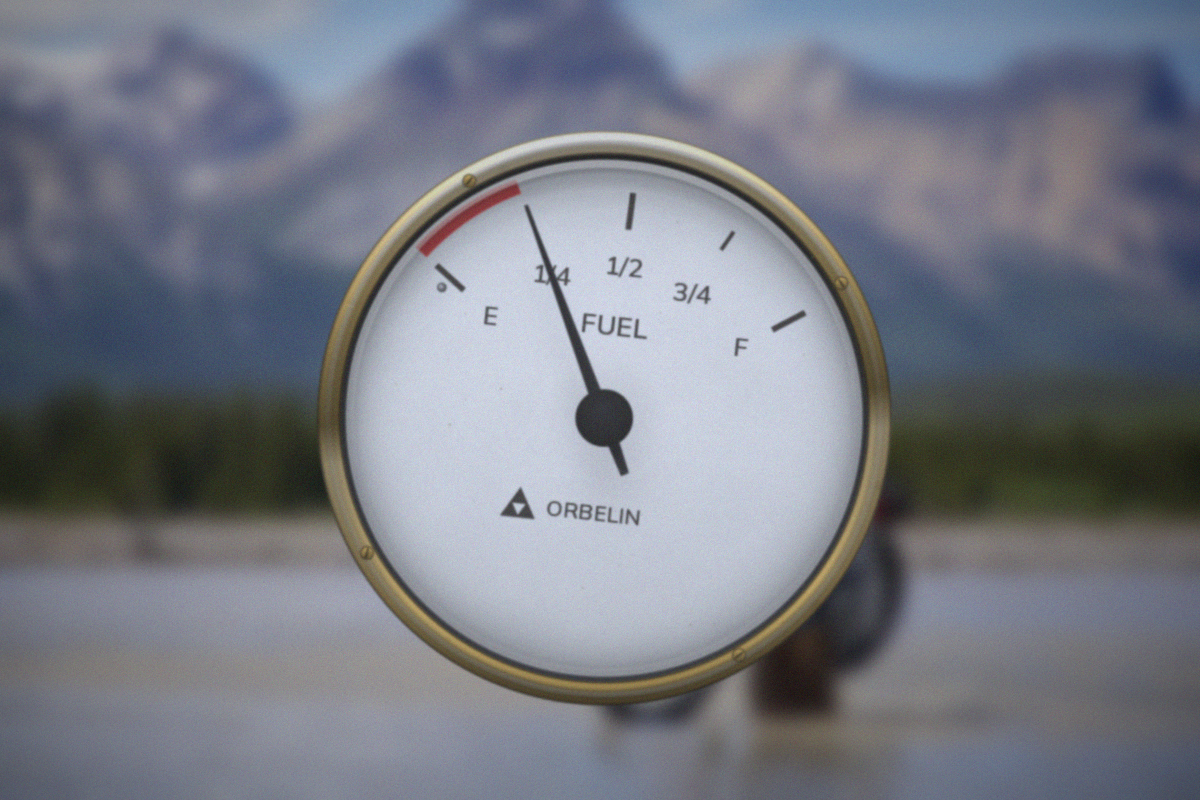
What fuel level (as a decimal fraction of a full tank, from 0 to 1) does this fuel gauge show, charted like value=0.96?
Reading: value=0.25
